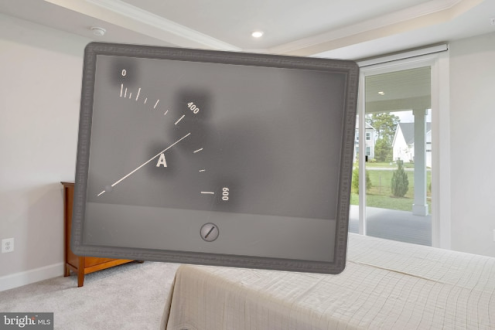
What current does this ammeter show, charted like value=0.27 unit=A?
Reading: value=450 unit=A
